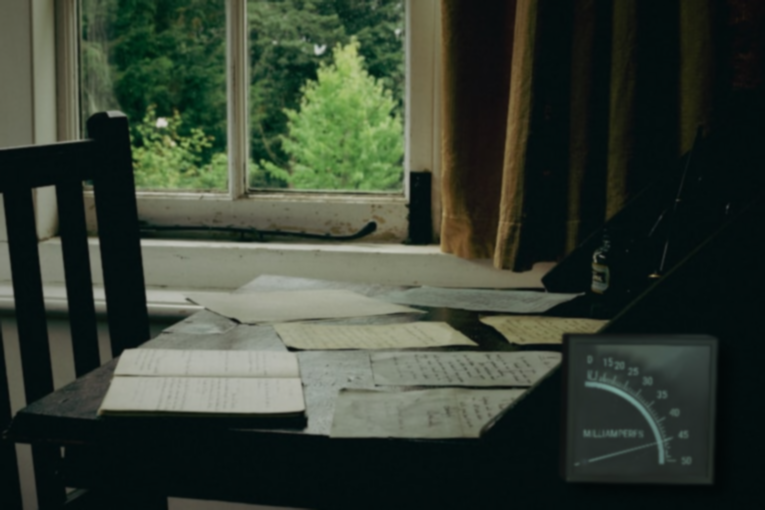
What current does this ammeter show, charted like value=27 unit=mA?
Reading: value=45 unit=mA
